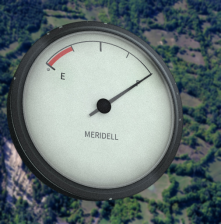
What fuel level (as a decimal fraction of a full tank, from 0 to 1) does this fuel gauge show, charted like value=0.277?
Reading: value=1
